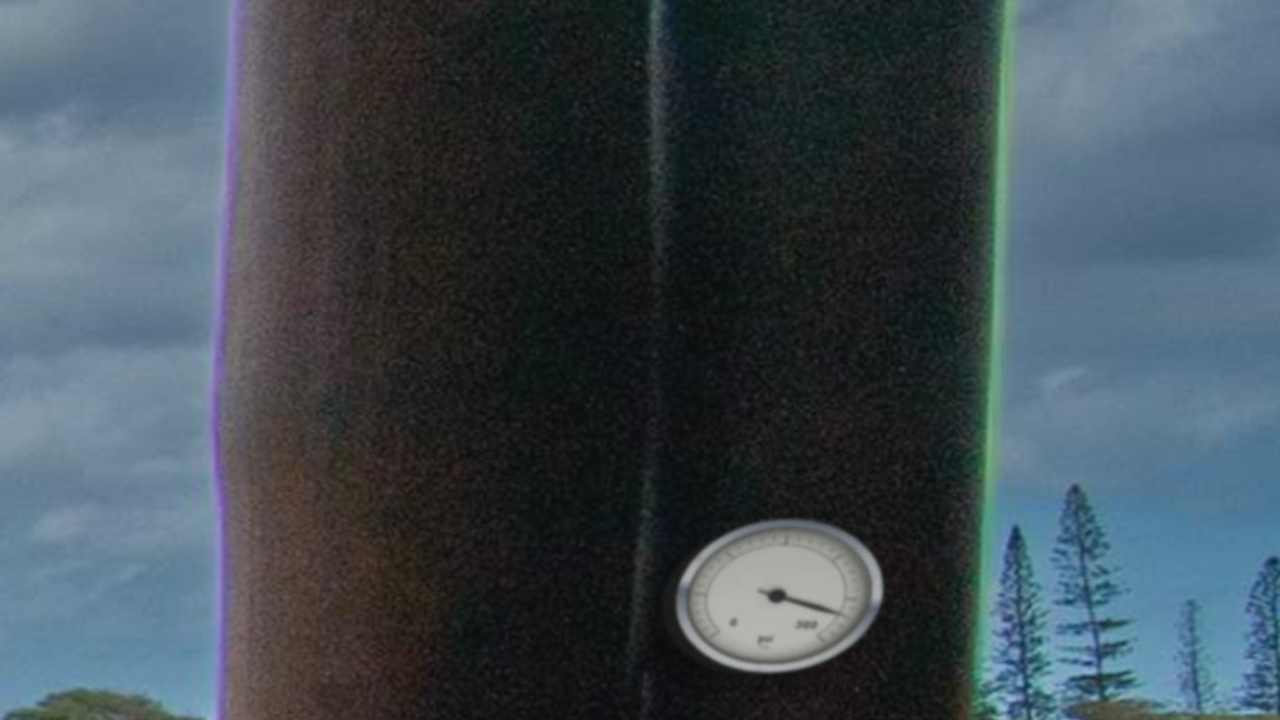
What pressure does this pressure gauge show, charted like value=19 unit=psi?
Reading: value=270 unit=psi
